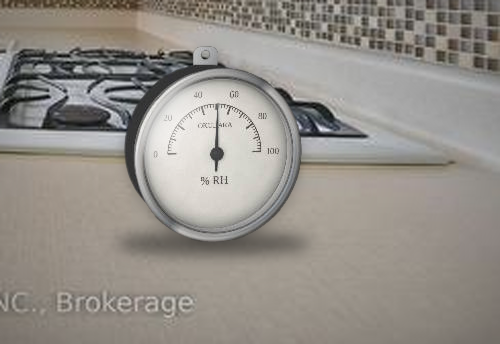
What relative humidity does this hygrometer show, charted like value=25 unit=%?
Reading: value=50 unit=%
